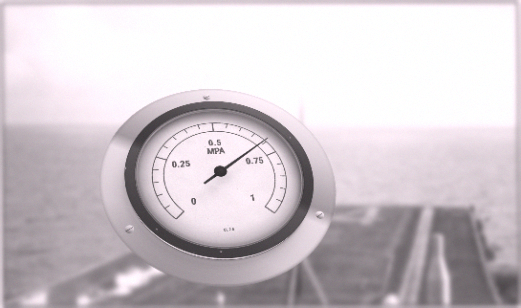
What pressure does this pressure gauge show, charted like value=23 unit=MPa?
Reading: value=0.7 unit=MPa
